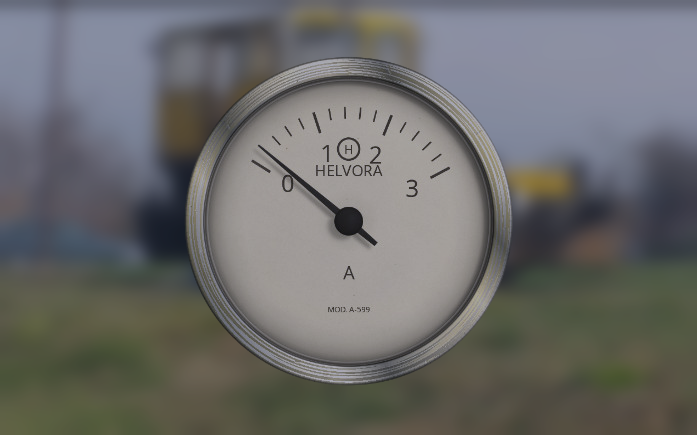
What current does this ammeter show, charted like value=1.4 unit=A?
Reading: value=0.2 unit=A
